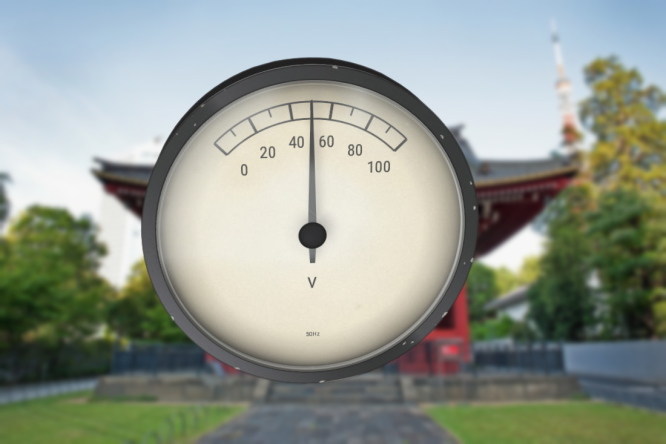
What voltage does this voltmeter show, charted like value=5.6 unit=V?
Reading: value=50 unit=V
